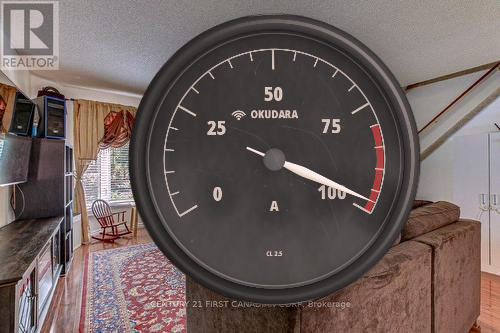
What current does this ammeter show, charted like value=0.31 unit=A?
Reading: value=97.5 unit=A
